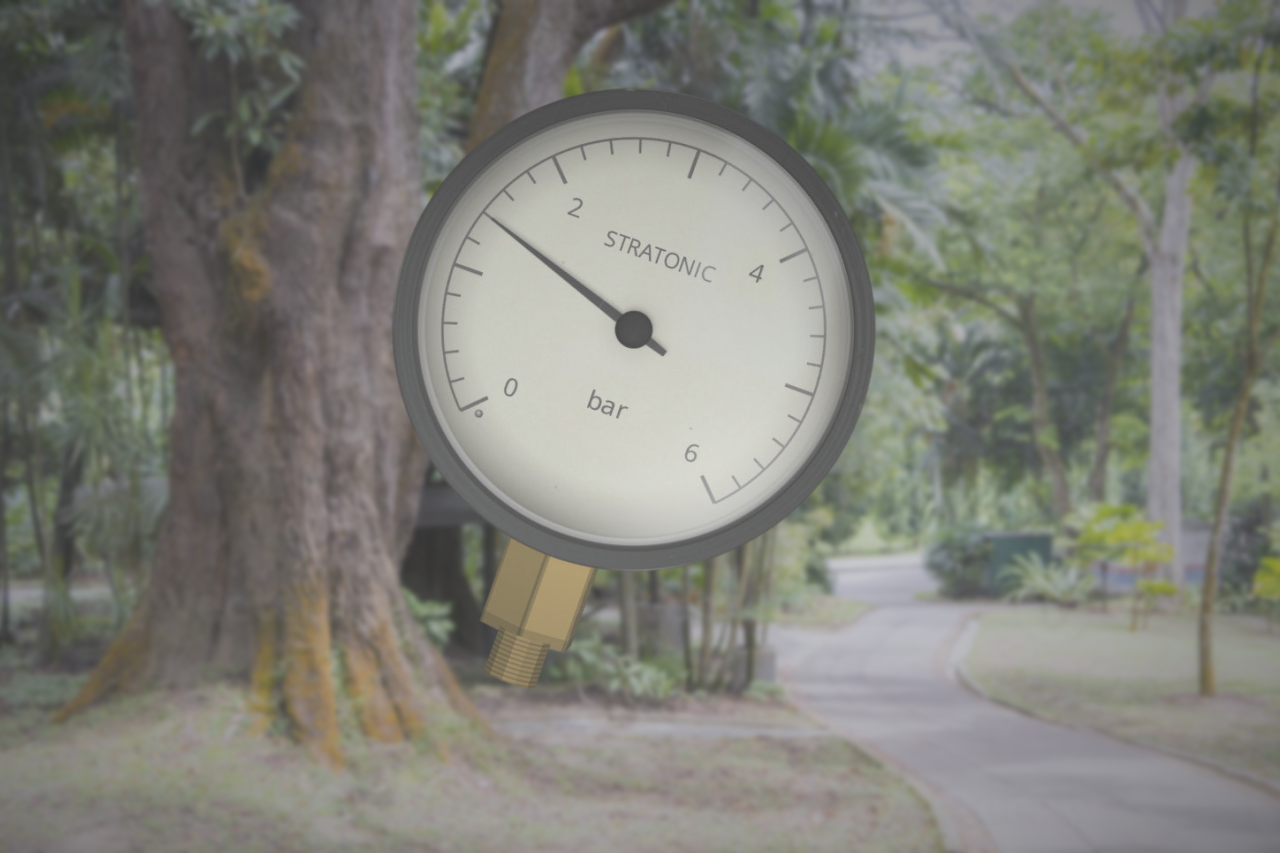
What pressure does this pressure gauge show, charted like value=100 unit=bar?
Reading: value=1.4 unit=bar
